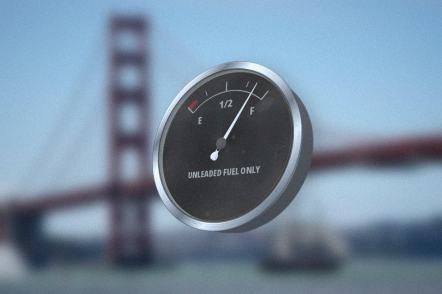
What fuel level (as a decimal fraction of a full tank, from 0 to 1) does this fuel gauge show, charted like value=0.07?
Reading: value=0.875
